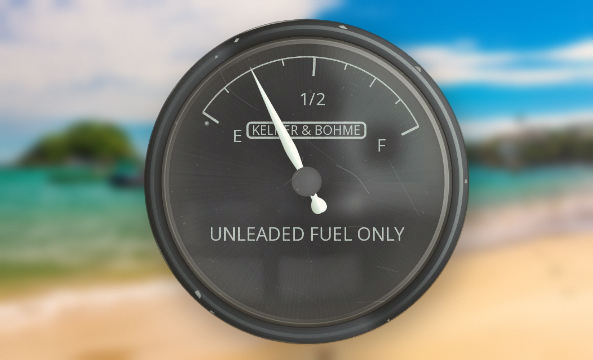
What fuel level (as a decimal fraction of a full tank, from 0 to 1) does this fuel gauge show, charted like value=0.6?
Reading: value=0.25
